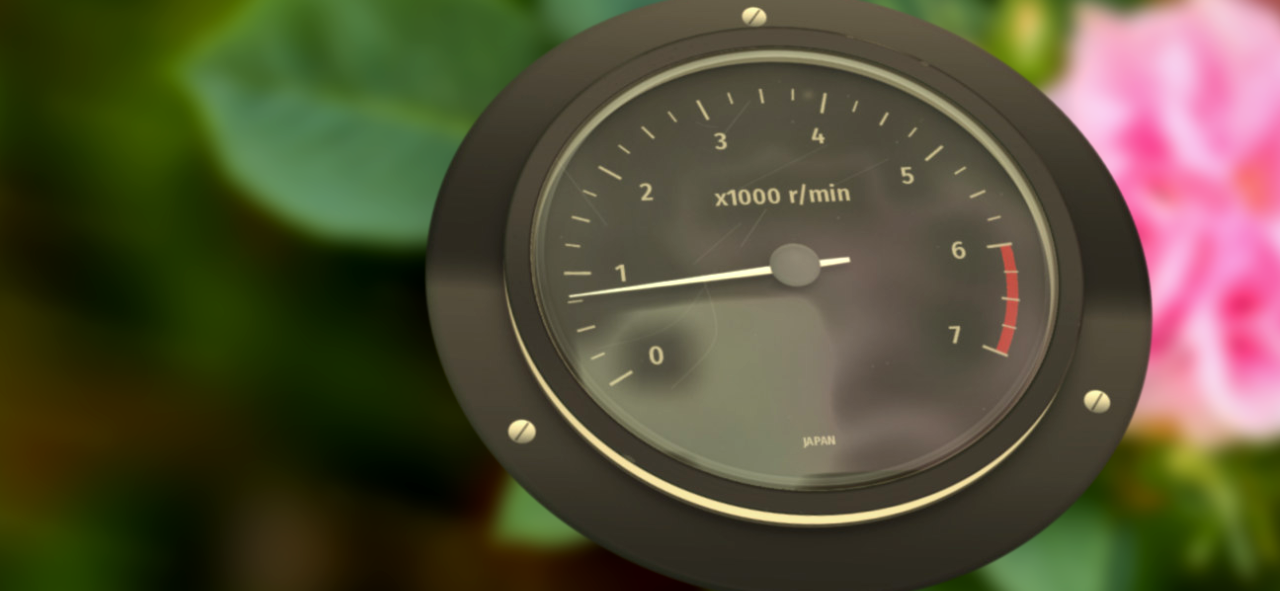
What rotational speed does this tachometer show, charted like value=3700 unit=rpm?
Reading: value=750 unit=rpm
